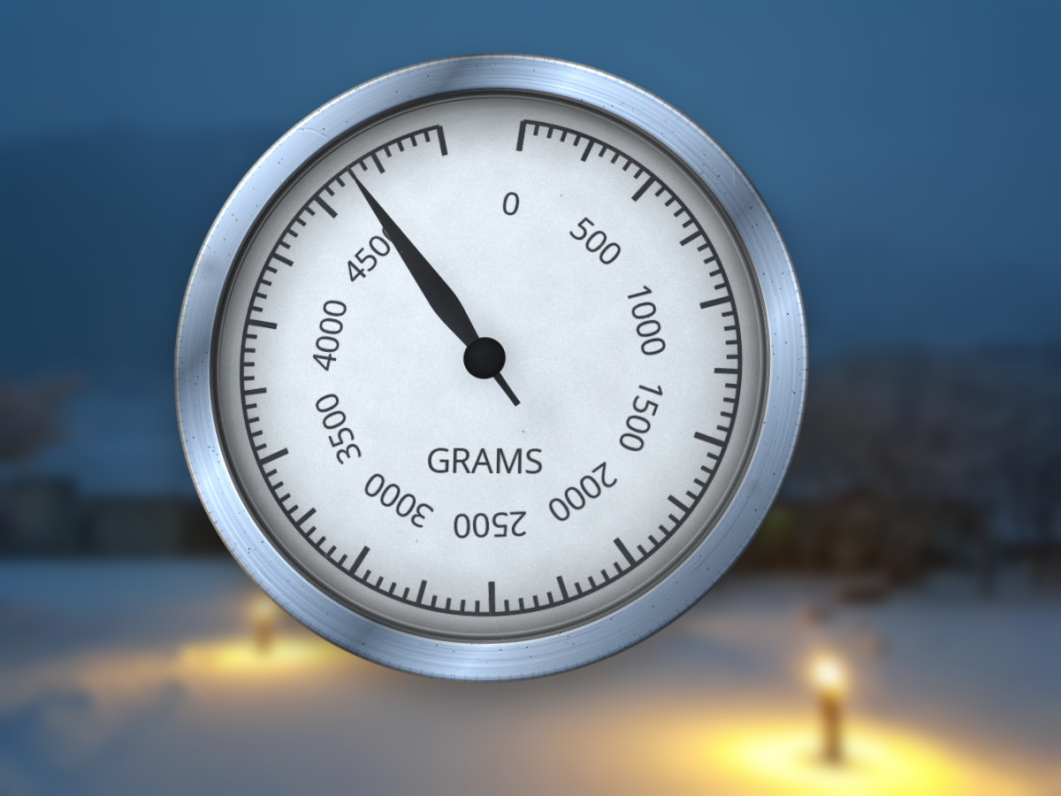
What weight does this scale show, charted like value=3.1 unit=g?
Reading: value=4650 unit=g
